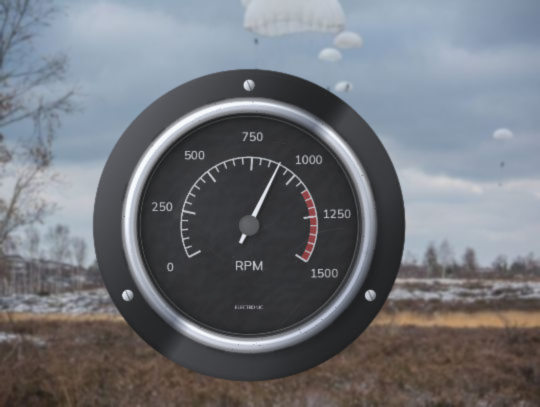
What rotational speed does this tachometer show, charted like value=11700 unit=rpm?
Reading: value=900 unit=rpm
